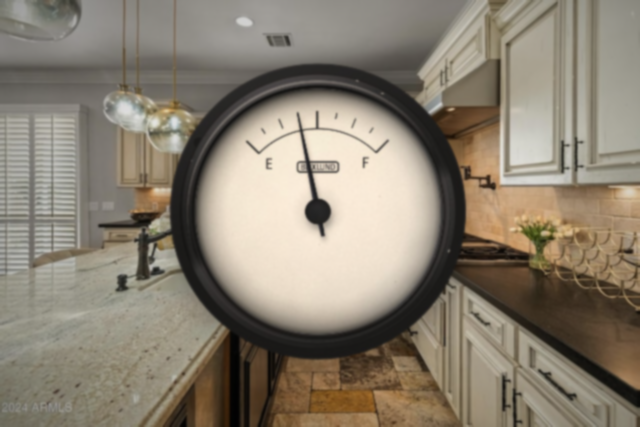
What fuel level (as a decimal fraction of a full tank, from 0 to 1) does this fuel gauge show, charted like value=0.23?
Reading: value=0.375
